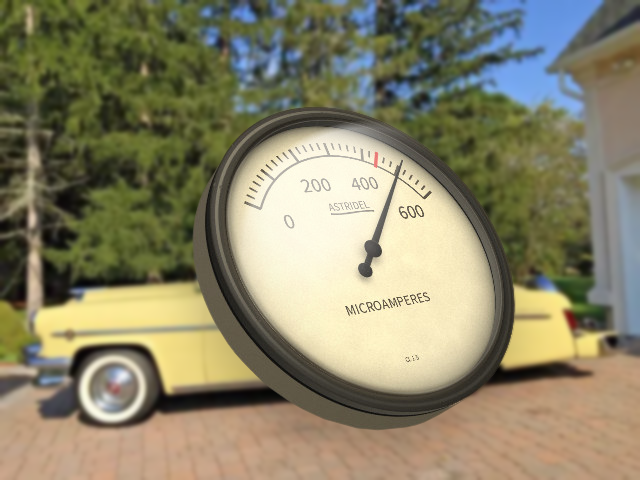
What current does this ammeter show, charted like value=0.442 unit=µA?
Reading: value=500 unit=µA
